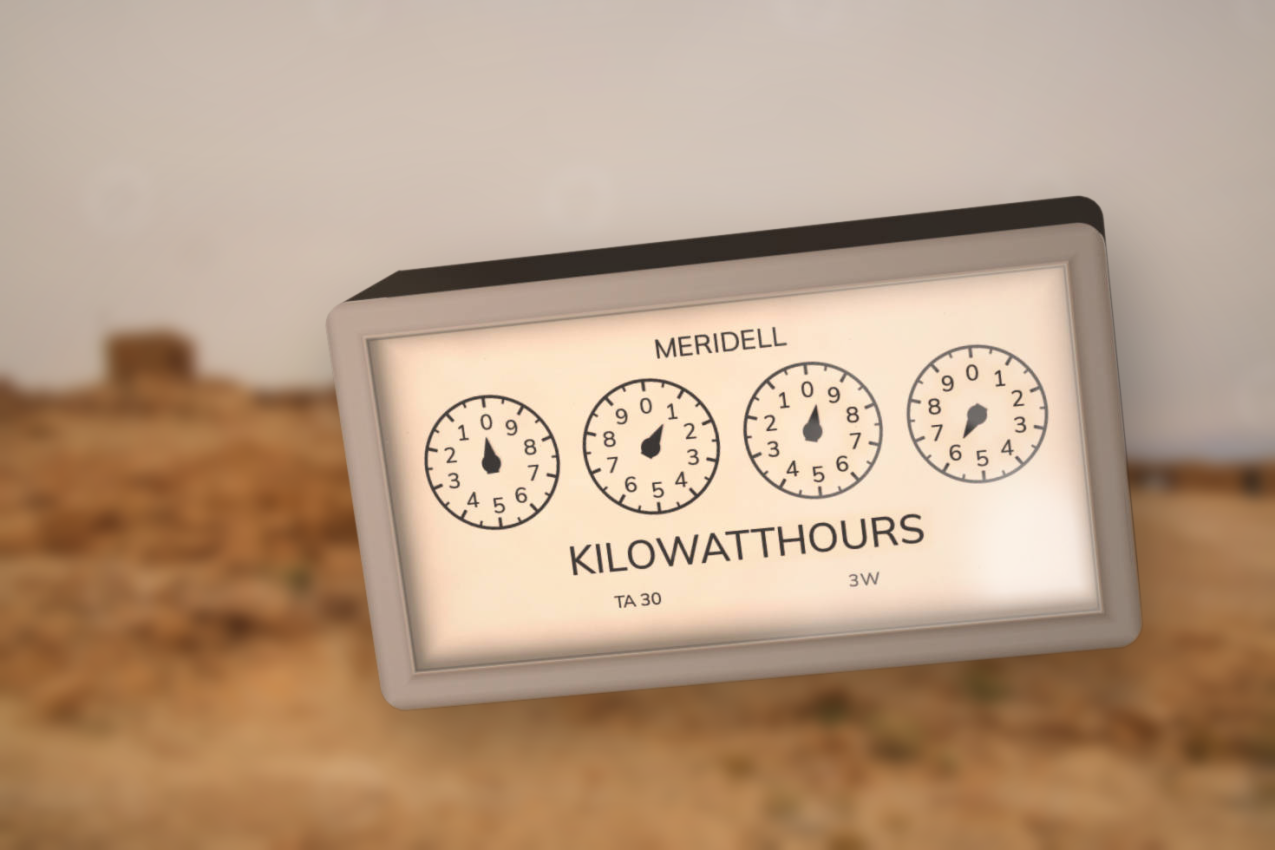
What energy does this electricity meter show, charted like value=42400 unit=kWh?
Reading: value=96 unit=kWh
